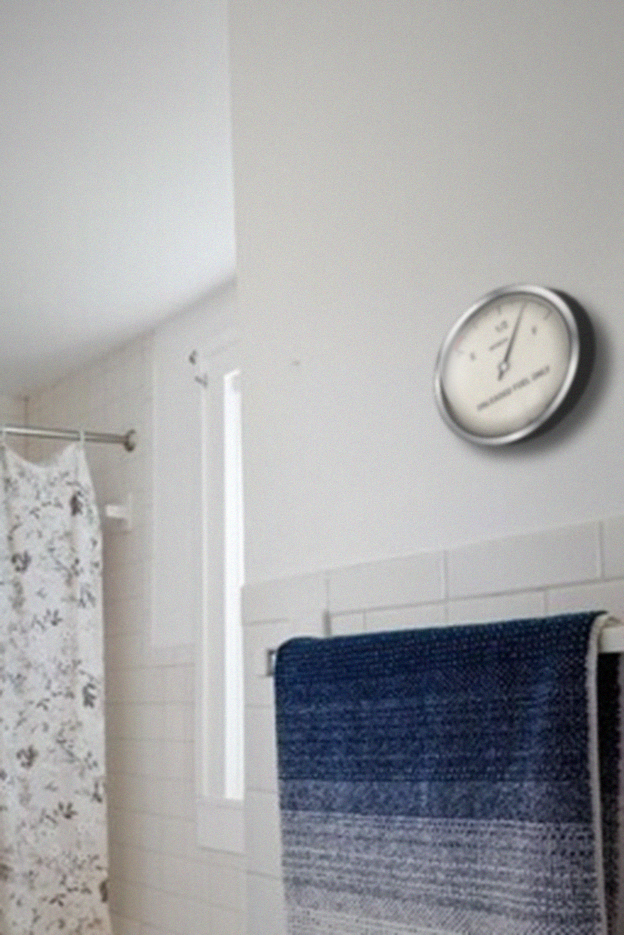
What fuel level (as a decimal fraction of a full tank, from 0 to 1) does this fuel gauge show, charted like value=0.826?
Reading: value=0.75
